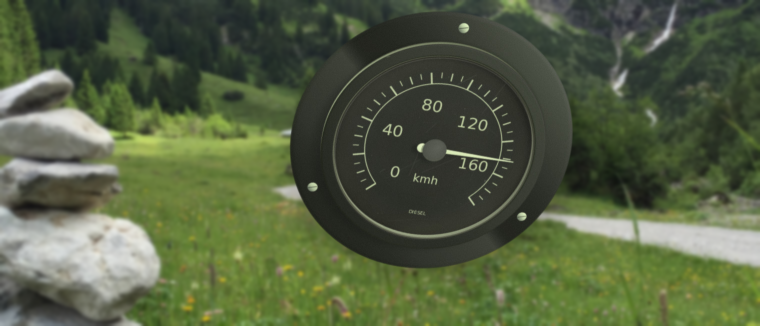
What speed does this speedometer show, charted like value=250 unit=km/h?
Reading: value=150 unit=km/h
